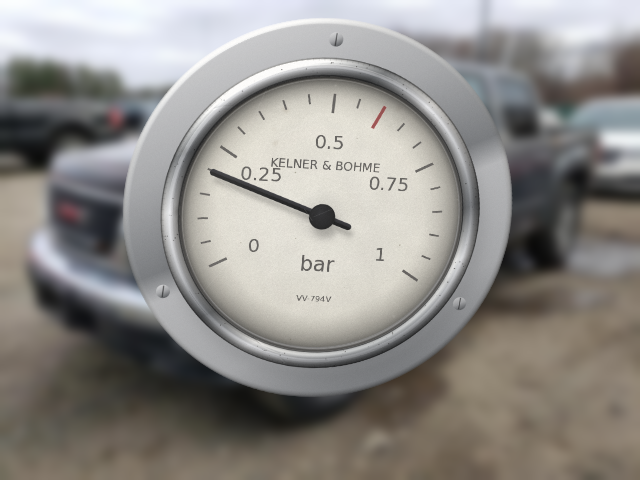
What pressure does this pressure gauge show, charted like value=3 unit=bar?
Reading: value=0.2 unit=bar
